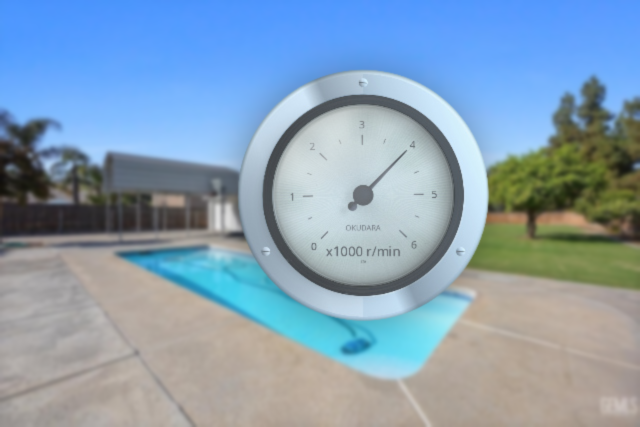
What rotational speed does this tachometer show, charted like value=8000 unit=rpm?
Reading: value=4000 unit=rpm
